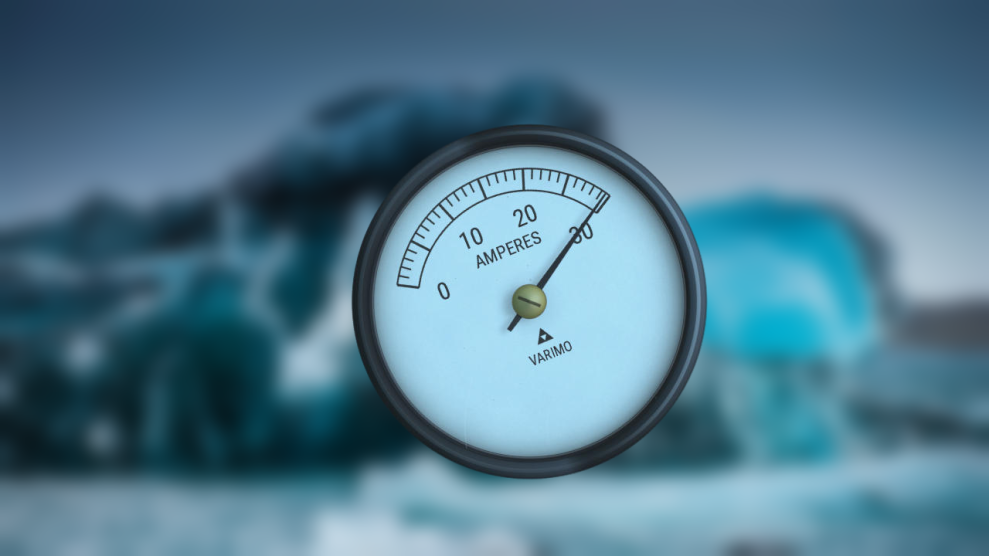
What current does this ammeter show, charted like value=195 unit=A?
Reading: value=29.5 unit=A
